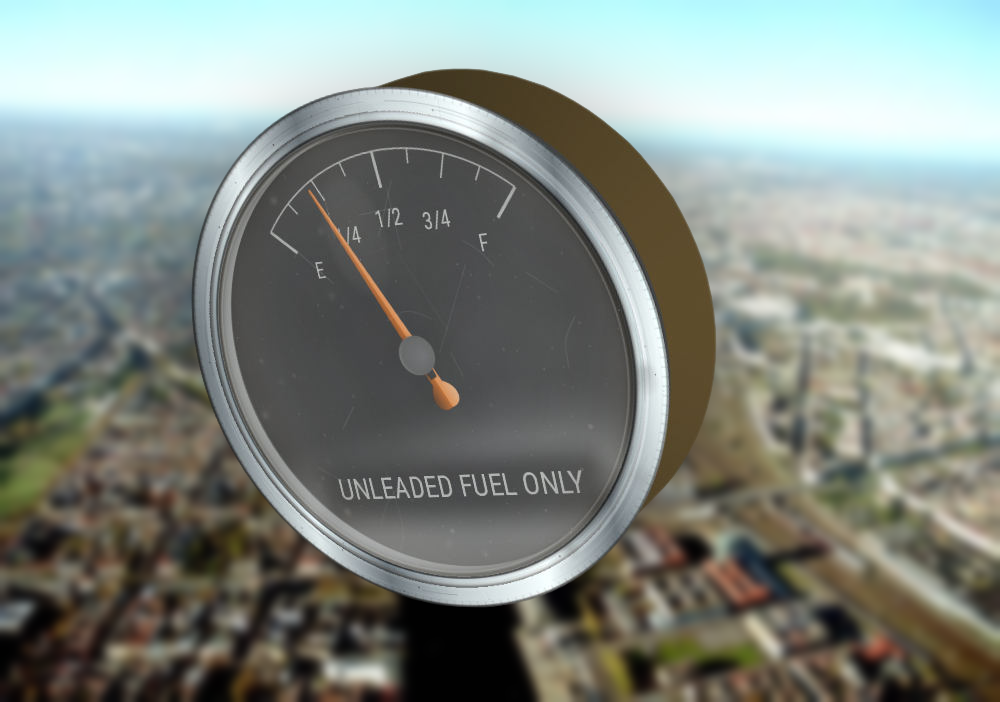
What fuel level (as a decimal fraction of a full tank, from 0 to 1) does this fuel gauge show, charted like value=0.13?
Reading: value=0.25
